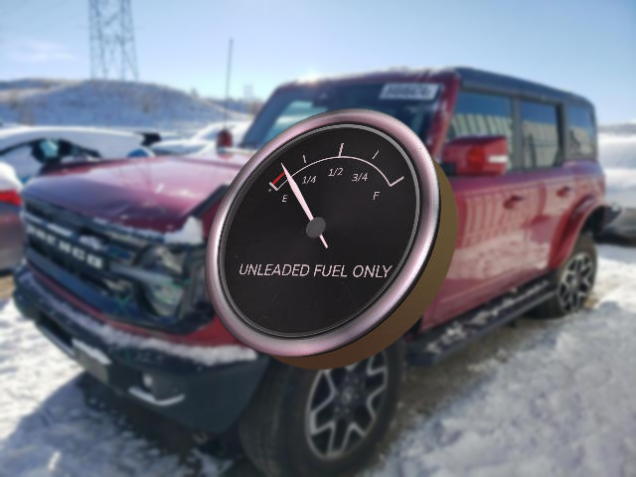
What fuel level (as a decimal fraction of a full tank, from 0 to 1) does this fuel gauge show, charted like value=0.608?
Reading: value=0.125
